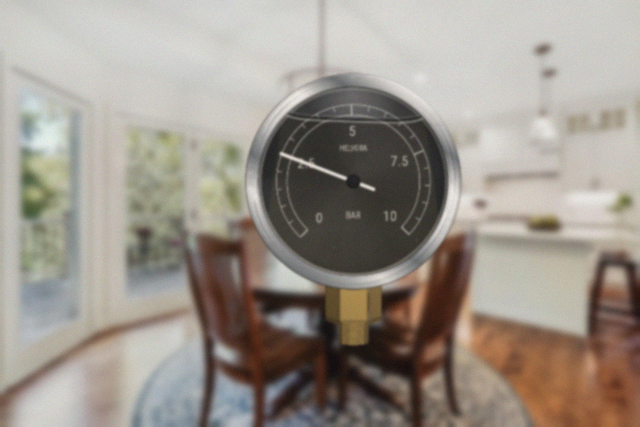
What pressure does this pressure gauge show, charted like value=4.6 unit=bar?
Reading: value=2.5 unit=bar
